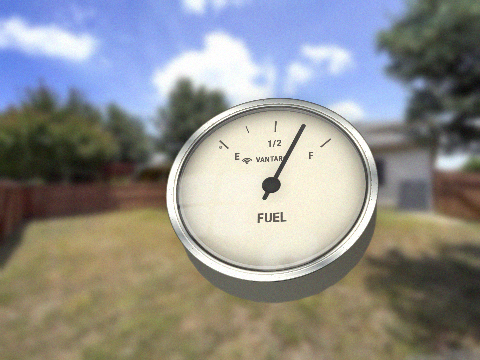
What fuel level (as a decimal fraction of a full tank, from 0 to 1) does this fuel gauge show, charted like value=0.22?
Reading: value=0.75
